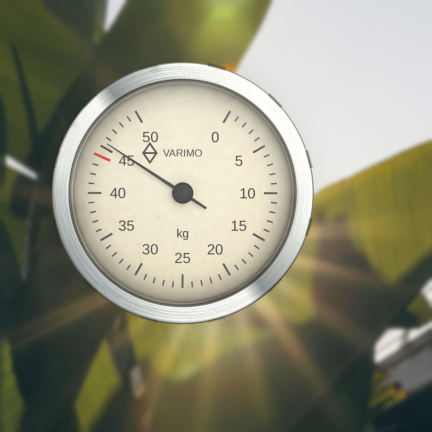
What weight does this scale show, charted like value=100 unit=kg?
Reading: value=45.5 unit=kg
